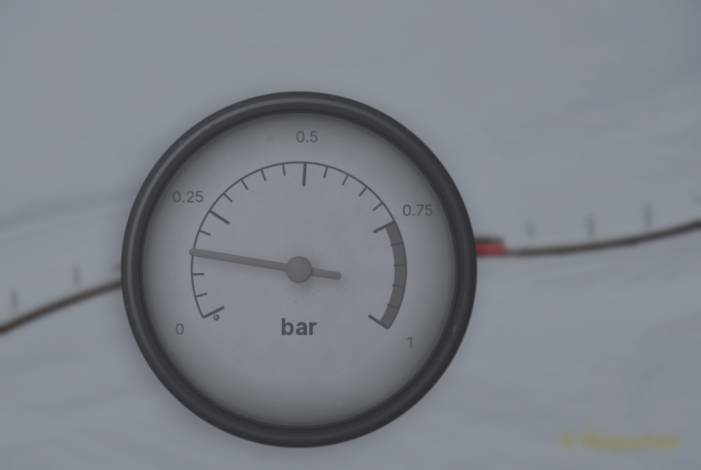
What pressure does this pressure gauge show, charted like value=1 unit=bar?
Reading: value=0.15 unit=bar
